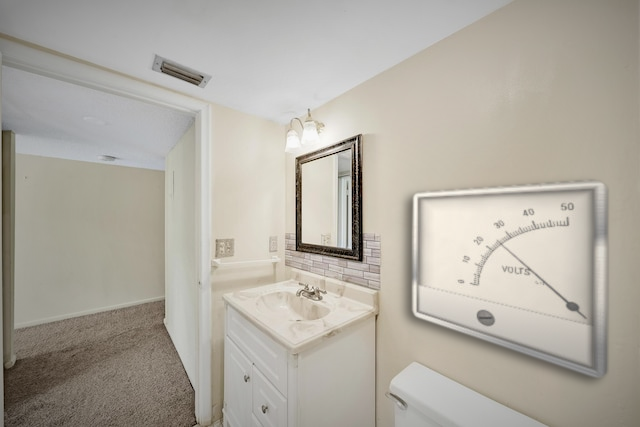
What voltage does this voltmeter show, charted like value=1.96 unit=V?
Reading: value=25 unit=V
